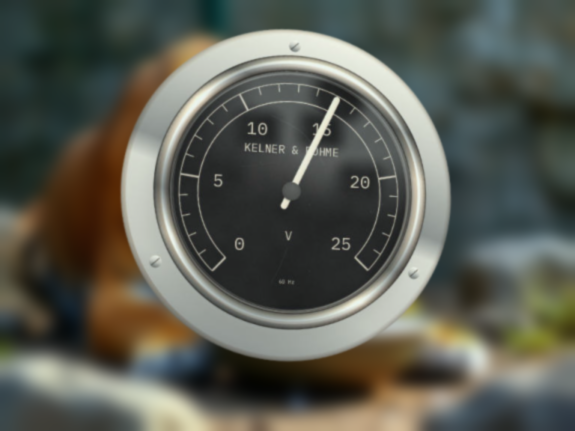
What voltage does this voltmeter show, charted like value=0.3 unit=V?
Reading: value=15 unit=V
